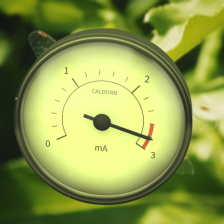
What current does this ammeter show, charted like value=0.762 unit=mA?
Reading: value=2.8 unit=mA
